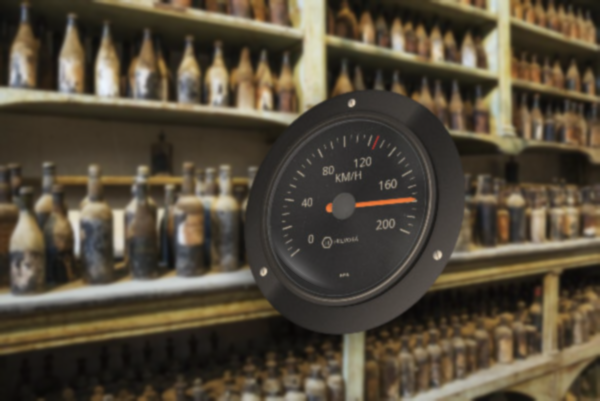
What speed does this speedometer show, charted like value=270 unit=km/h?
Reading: value=180 unit=km/h
